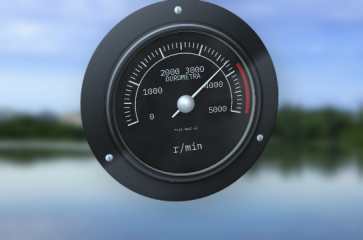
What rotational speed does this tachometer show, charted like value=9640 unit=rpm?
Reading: value=3700 unit=rpm
